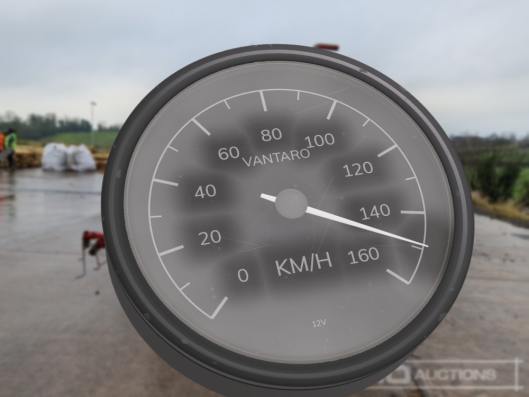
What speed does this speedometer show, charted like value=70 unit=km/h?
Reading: value=150 unit=km/h
